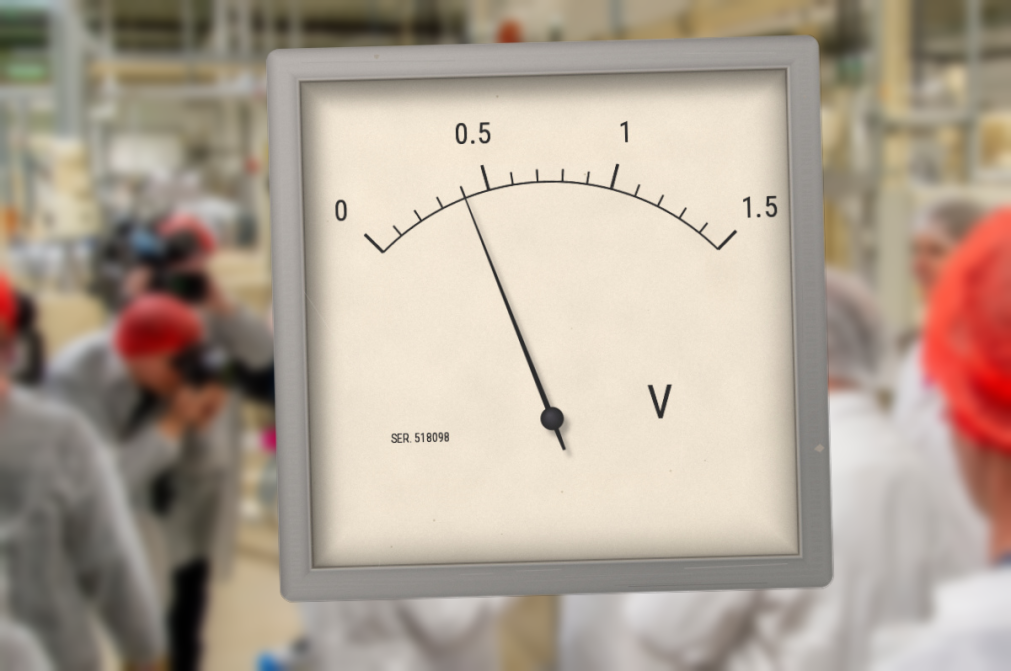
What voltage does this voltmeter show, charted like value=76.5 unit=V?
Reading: value=0.4 unit=V
